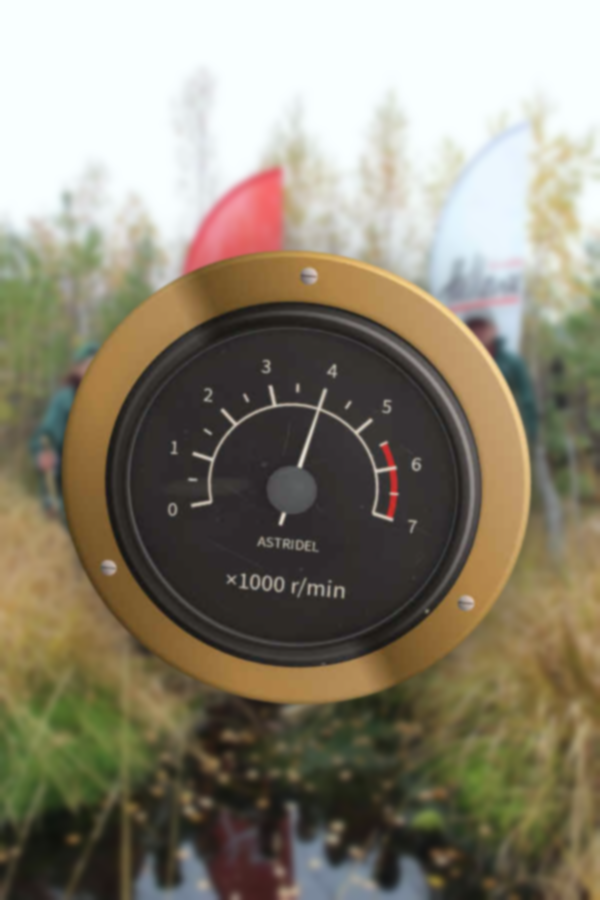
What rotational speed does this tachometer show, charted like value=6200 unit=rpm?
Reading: value=4000 unit=rpm
